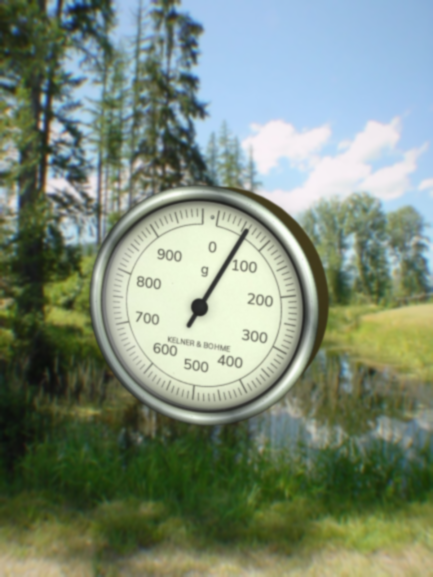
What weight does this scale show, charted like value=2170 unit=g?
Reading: value=60 unit=g
